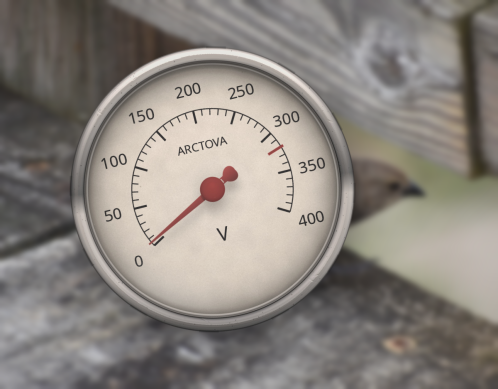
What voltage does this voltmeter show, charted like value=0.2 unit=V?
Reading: value=5 unit=V
